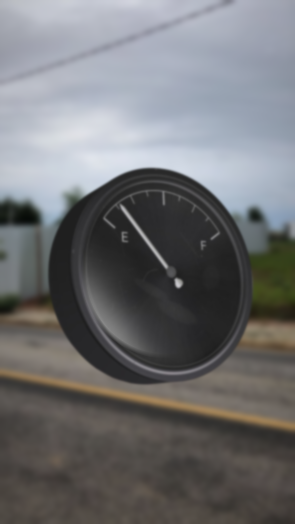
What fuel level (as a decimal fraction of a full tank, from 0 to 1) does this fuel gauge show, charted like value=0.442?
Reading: value=0.125
